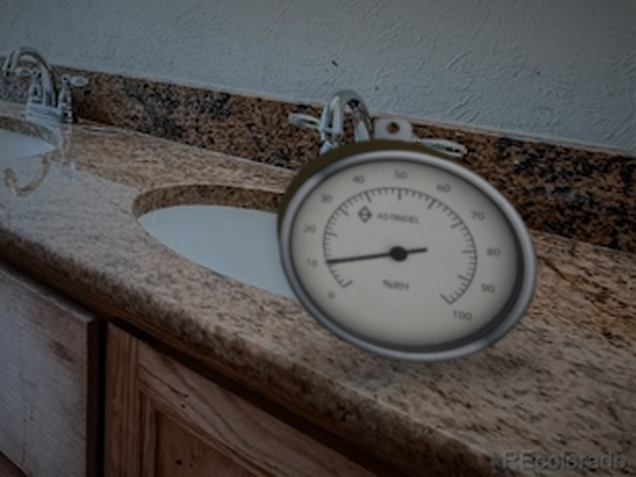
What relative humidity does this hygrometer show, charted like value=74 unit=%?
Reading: value=10 unit=%
